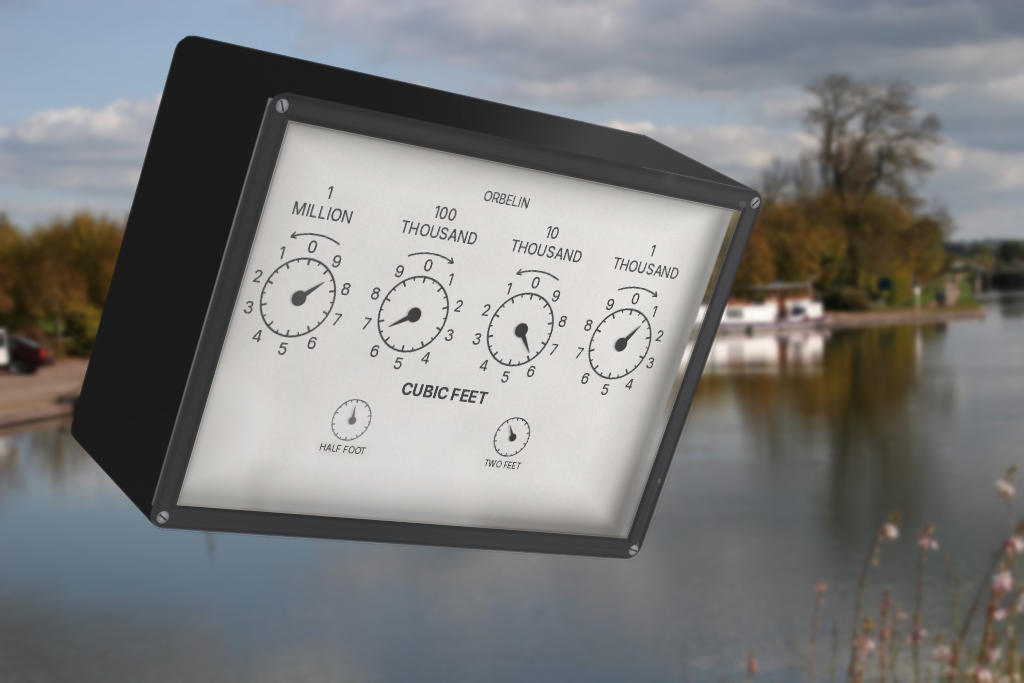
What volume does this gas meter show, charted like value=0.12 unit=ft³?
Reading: value=866100 unit=ft³
